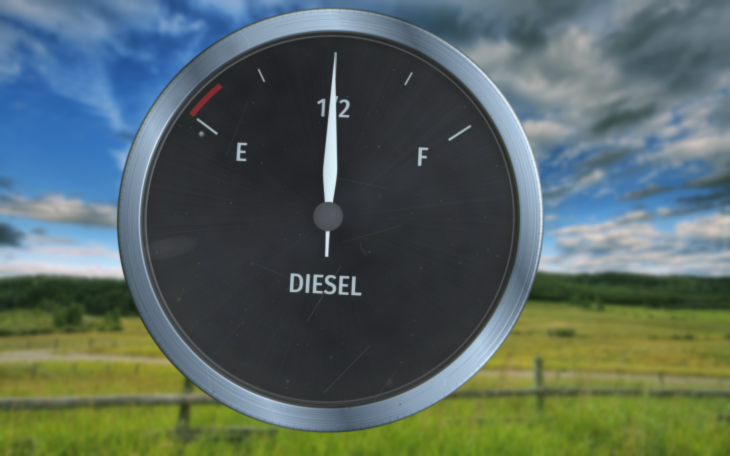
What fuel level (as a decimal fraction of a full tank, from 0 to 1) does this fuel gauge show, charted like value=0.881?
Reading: value=0.5
